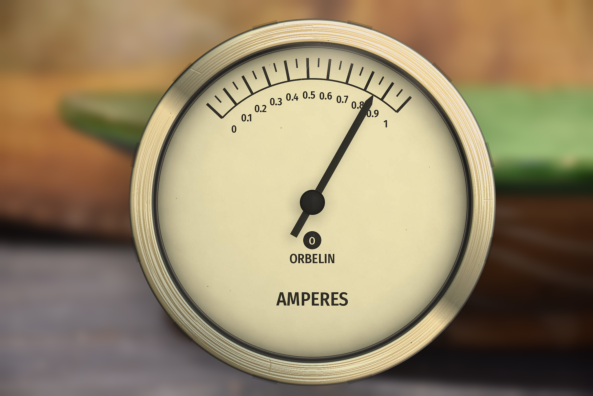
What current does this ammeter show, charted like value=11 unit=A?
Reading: value=0.85 unit=A
